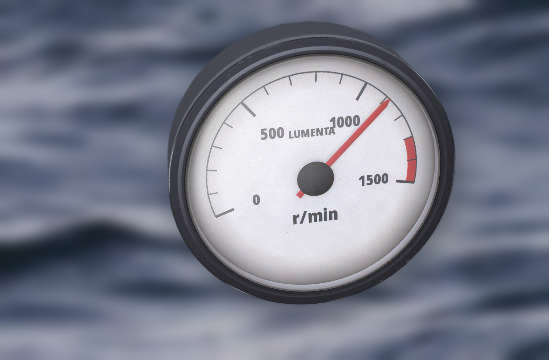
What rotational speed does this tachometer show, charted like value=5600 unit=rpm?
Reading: value=1100 unit=rpm
